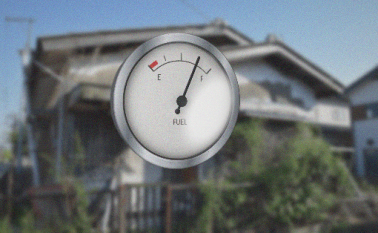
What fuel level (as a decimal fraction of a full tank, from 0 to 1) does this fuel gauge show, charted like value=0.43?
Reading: value=0.75
